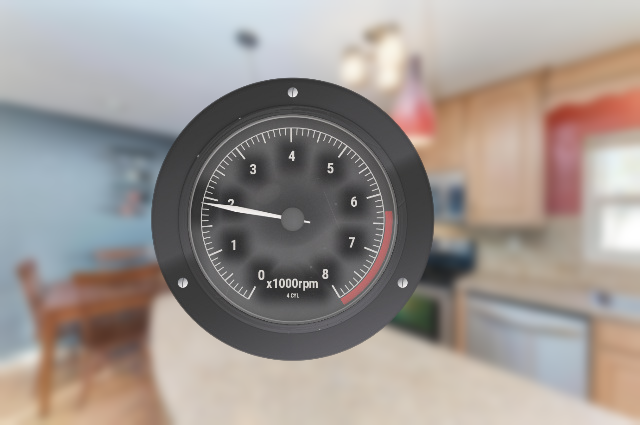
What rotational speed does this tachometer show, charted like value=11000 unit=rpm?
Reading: value=1900 unit=rpm
